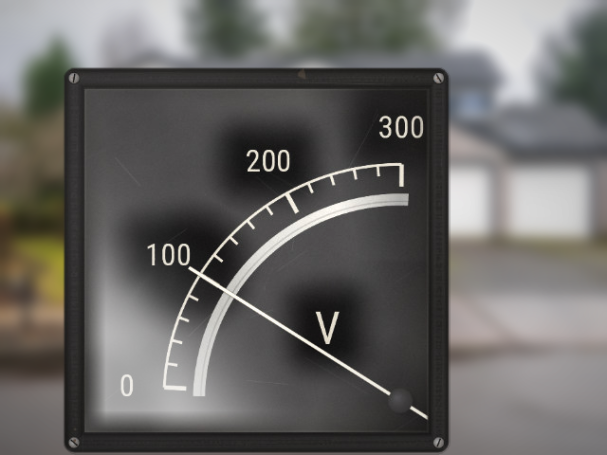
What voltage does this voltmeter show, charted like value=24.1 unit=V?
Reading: value=100 unit=V
